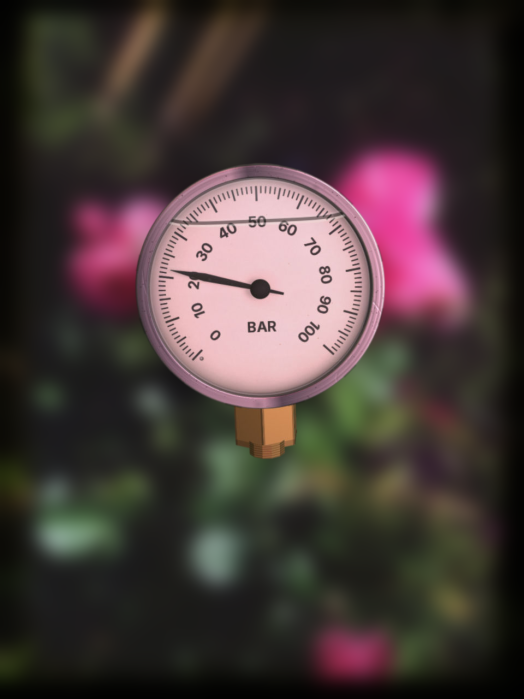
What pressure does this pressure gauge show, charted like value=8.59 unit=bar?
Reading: value=22 unit=bar
